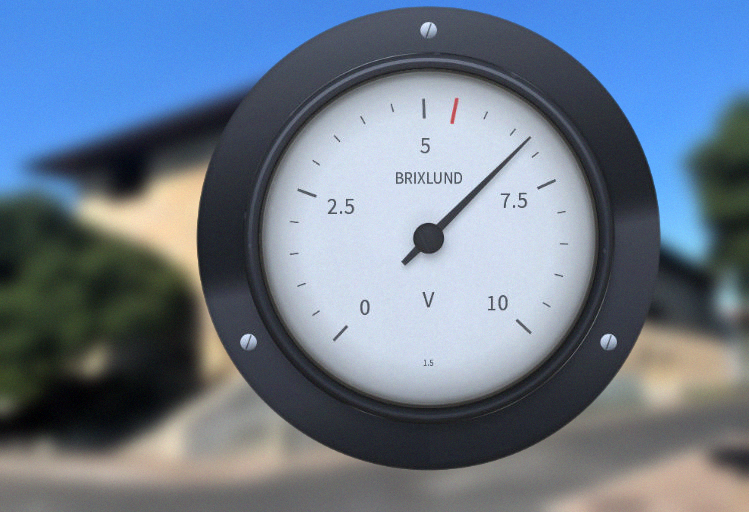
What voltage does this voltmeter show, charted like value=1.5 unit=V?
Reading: value=6.75 unit=V
